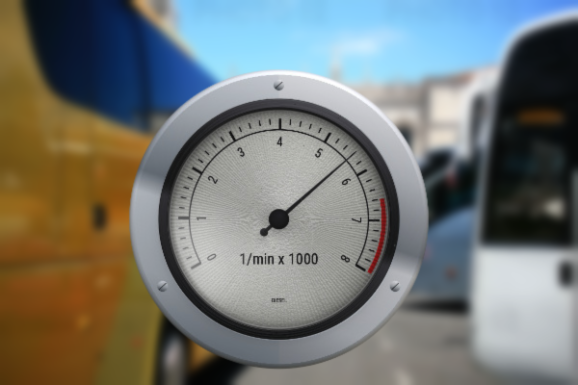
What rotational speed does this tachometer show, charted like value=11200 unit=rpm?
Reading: value=5600 unit=rpm
